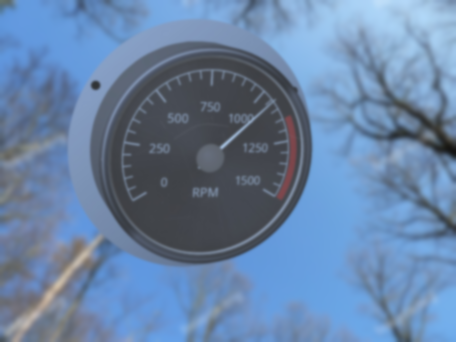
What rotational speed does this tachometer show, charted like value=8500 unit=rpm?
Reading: value=1050 unit=rpm
